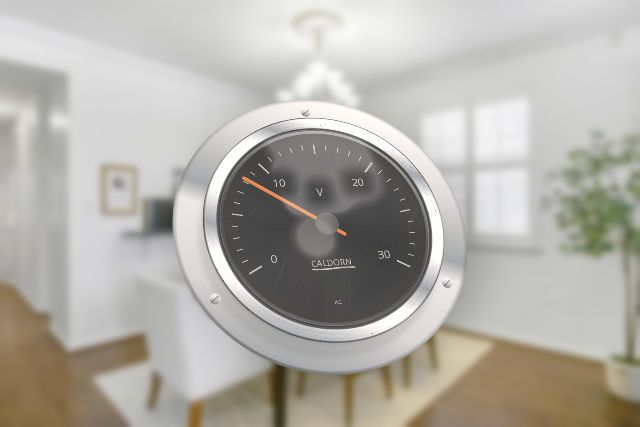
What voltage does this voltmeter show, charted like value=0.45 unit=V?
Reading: value=8 unit=V
